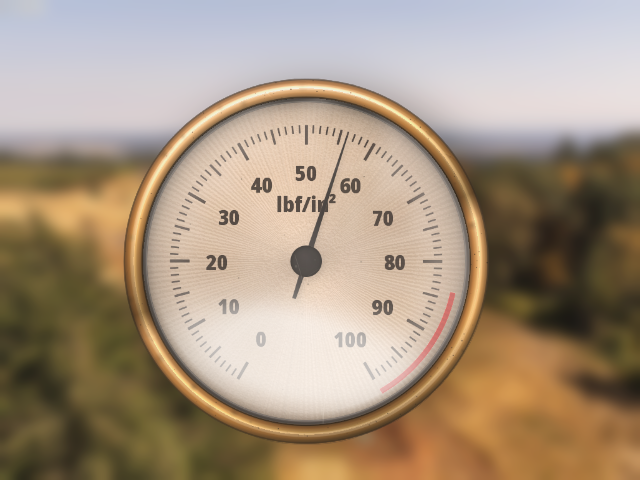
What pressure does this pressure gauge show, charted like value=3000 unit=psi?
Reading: value=56 unit=psi
